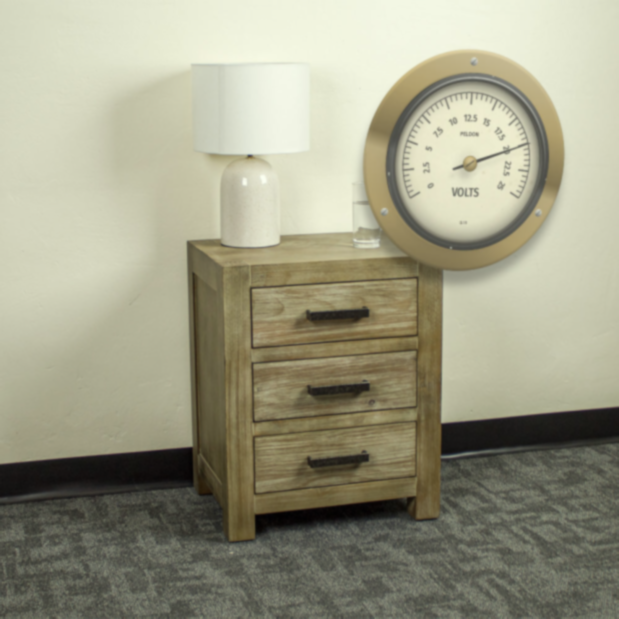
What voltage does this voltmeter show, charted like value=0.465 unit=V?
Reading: value=20 unit=V
